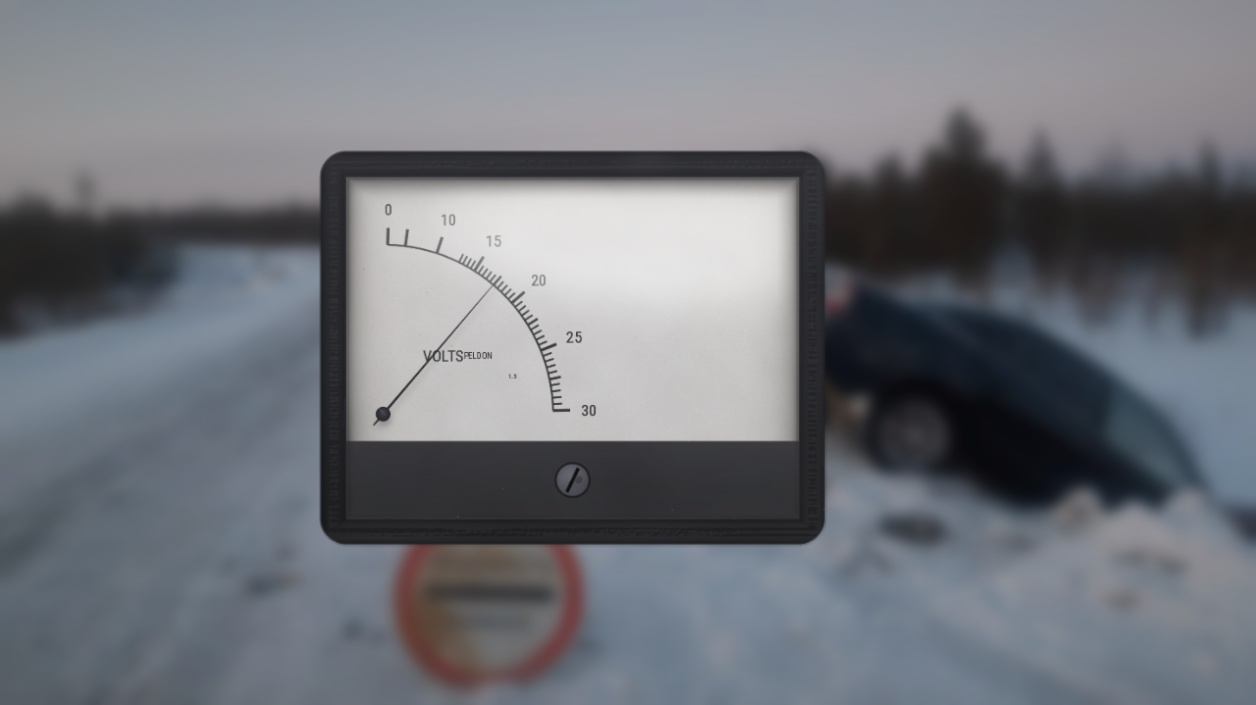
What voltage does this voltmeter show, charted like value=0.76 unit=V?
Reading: value=17.5 unit=V
